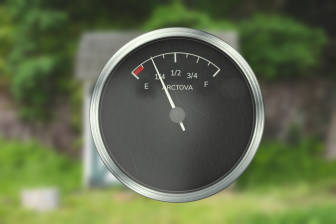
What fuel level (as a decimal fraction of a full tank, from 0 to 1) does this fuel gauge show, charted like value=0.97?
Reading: value=0.25
